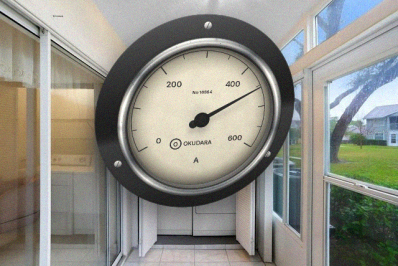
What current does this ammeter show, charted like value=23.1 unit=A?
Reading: value=450 unit=A
